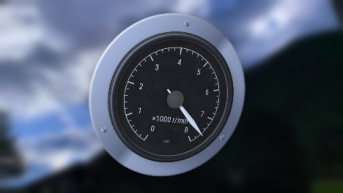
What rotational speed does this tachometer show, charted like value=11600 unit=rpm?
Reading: value=7600 unit=rpm
